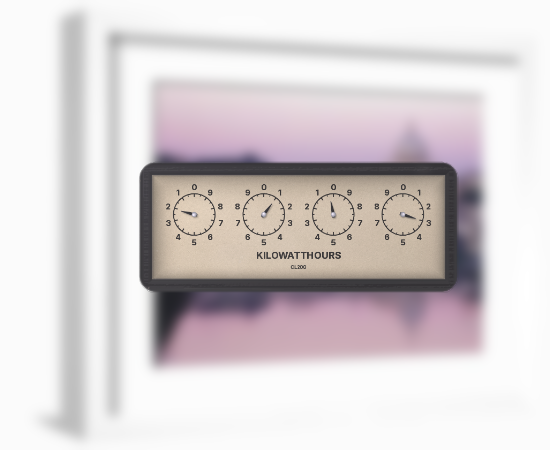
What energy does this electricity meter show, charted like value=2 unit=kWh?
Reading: value=2103 unit=kWh
